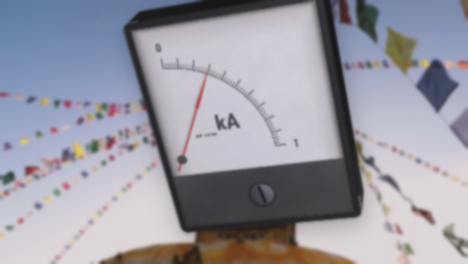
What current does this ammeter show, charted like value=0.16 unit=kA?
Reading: value=0.3 unit=kA
